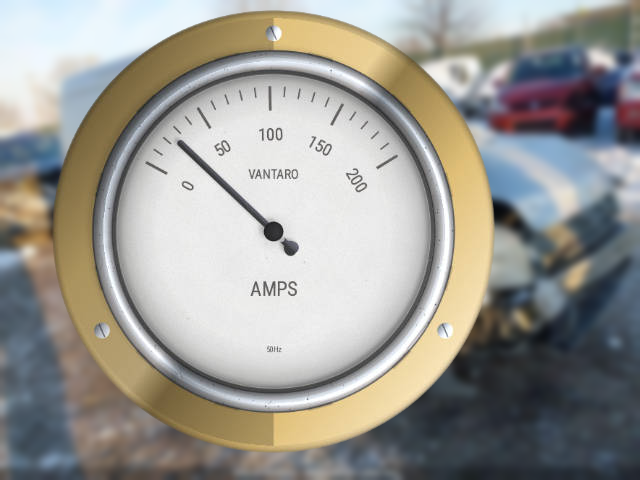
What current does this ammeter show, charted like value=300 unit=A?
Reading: value=25 unit=A
